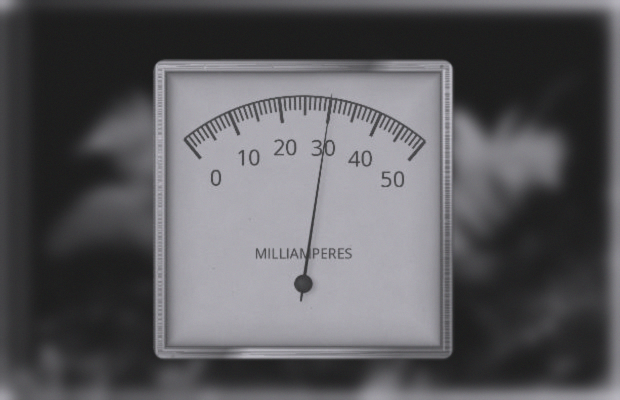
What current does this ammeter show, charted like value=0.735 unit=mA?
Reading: value=30 unit=mA
